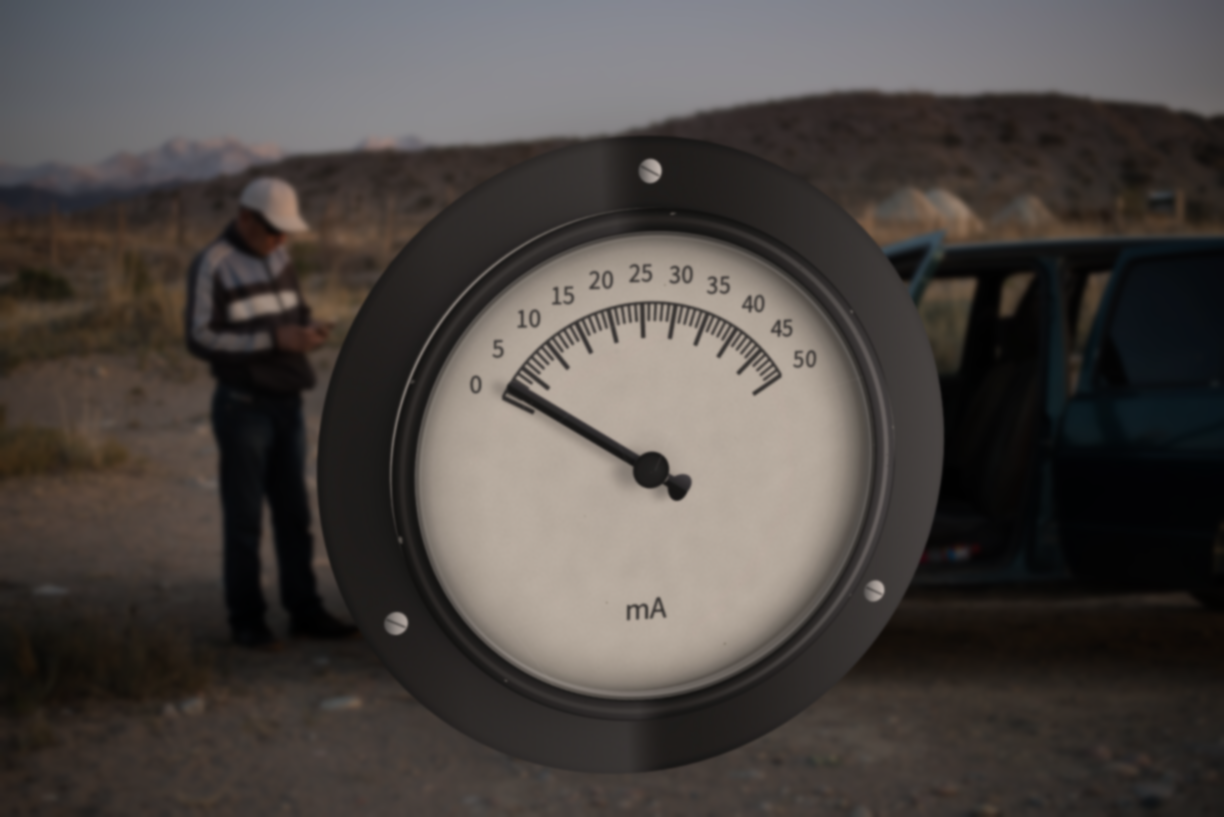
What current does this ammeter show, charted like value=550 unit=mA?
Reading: value=2 unit=mA
